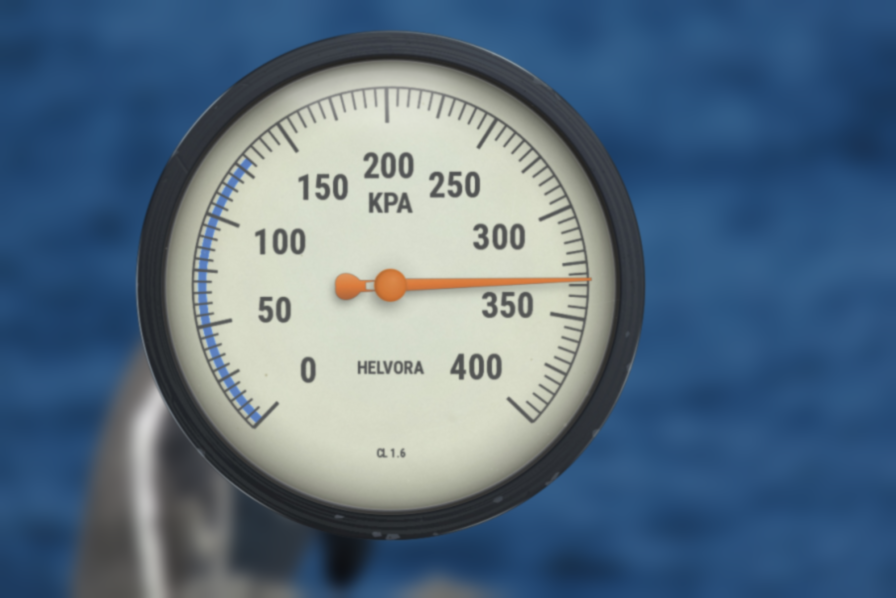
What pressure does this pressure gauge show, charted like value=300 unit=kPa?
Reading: value=332.5 unit=kPa
